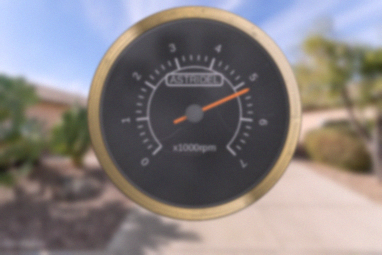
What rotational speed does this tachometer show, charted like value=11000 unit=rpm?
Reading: value=5200 unit=rpm
